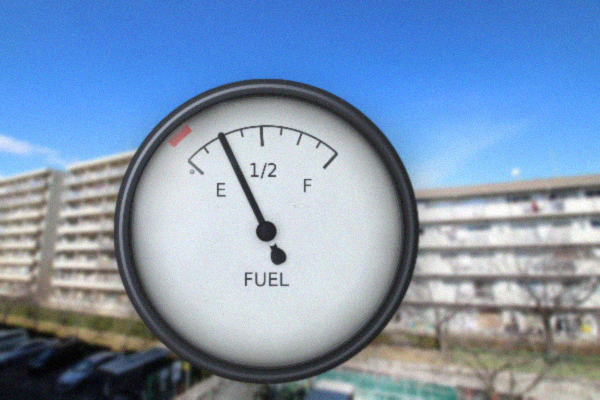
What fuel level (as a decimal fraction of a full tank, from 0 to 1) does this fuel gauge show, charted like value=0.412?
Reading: value=0.25
